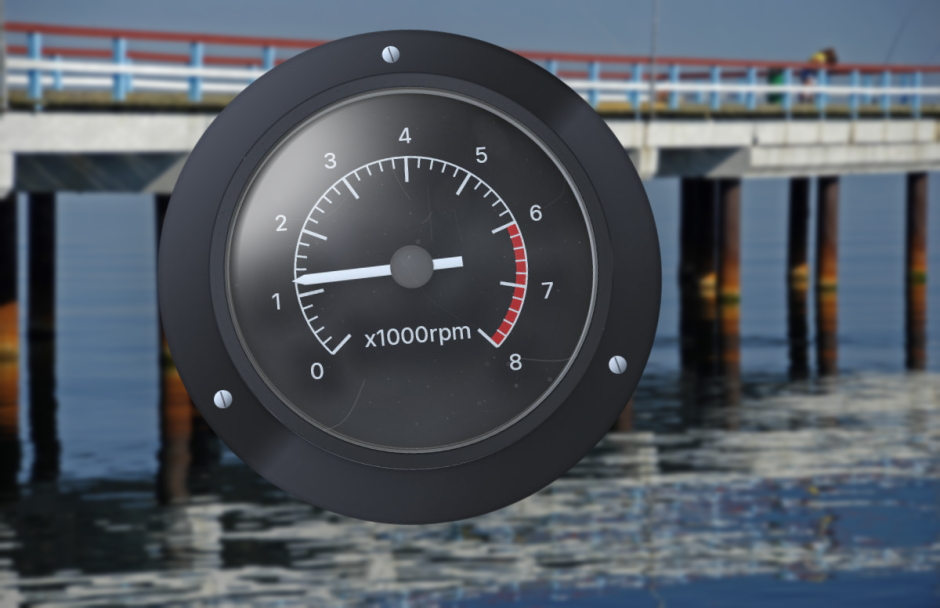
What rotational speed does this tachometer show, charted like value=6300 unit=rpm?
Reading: value=1200 unit=rpm
